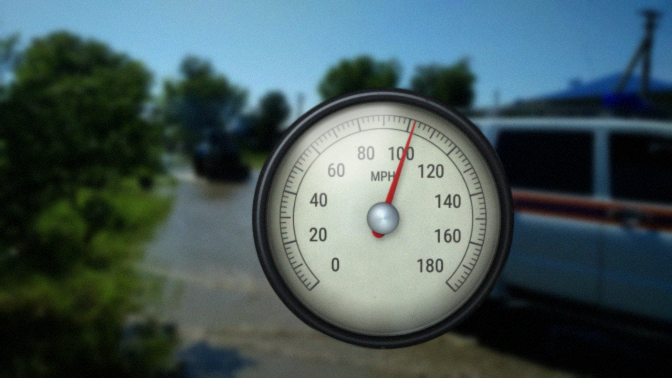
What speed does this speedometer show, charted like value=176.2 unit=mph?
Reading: value=102 unit=mph
